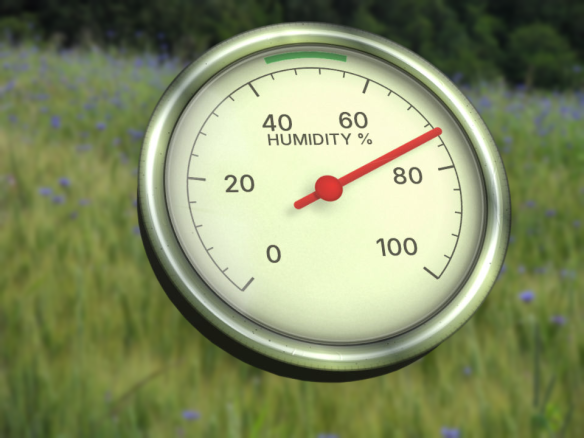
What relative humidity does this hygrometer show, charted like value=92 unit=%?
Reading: value=74 unit=%
